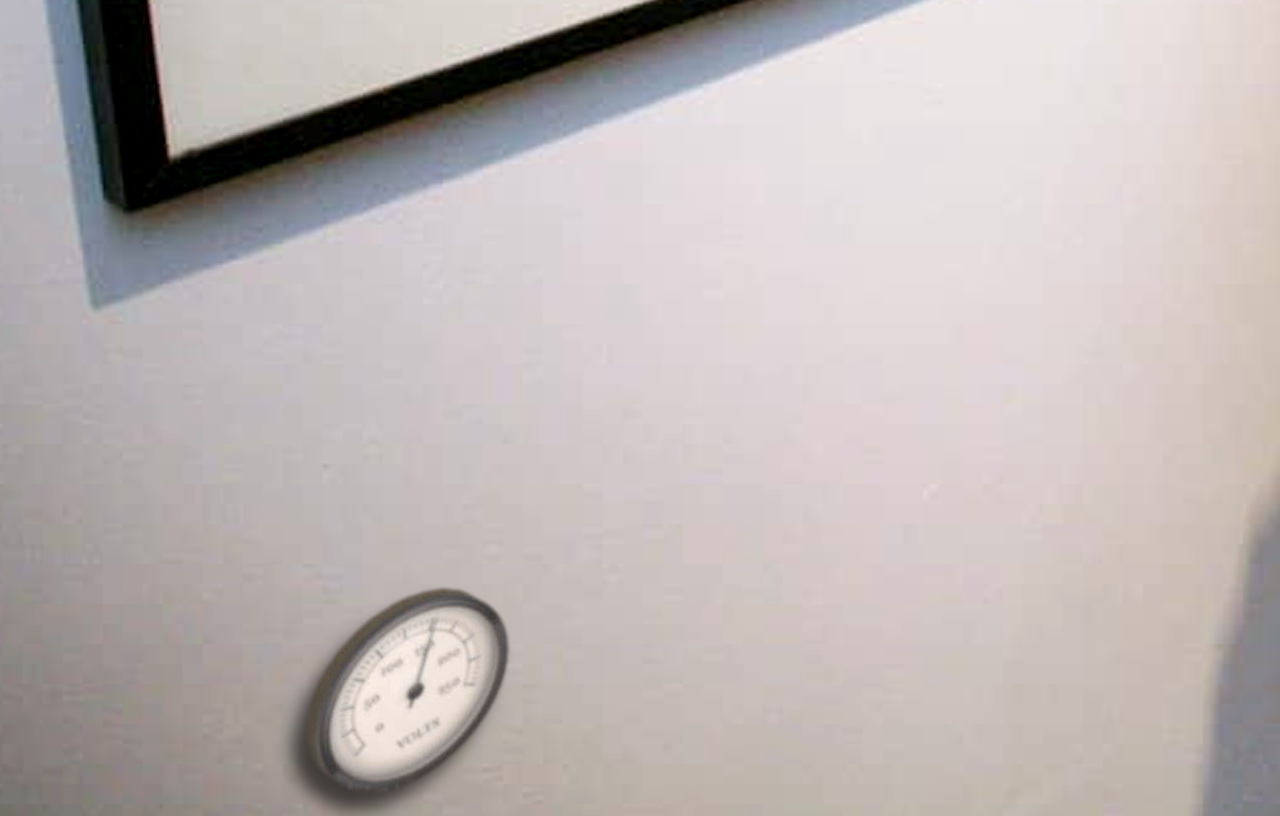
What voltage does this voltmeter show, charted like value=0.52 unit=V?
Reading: value=150 unit=V
